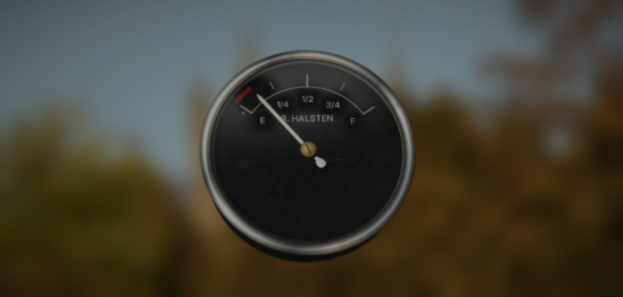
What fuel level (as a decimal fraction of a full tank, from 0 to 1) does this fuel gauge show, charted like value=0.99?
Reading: value=0.125
